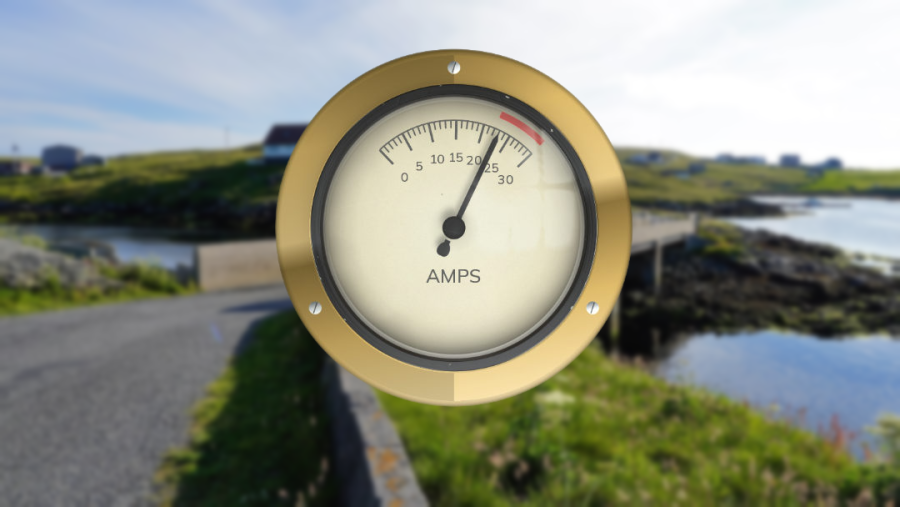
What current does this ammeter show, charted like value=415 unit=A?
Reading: value=23 unit=A
